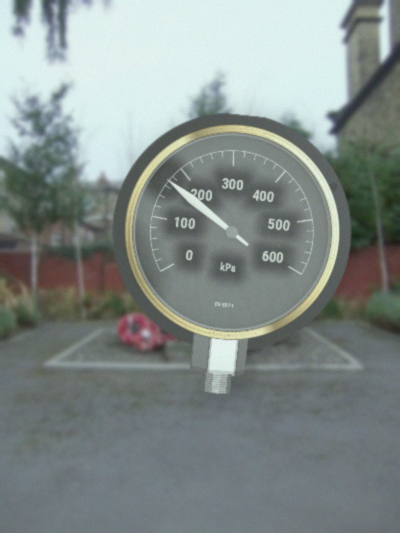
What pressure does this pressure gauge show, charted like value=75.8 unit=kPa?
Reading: value=170 unit=kPa
